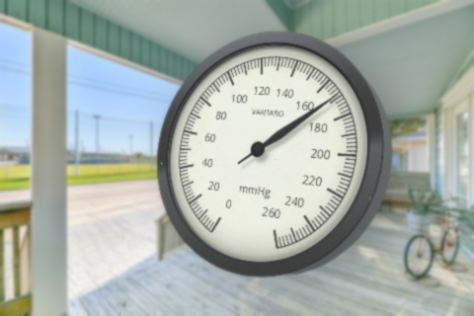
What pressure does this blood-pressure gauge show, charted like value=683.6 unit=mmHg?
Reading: value=170 unit=mmHg
